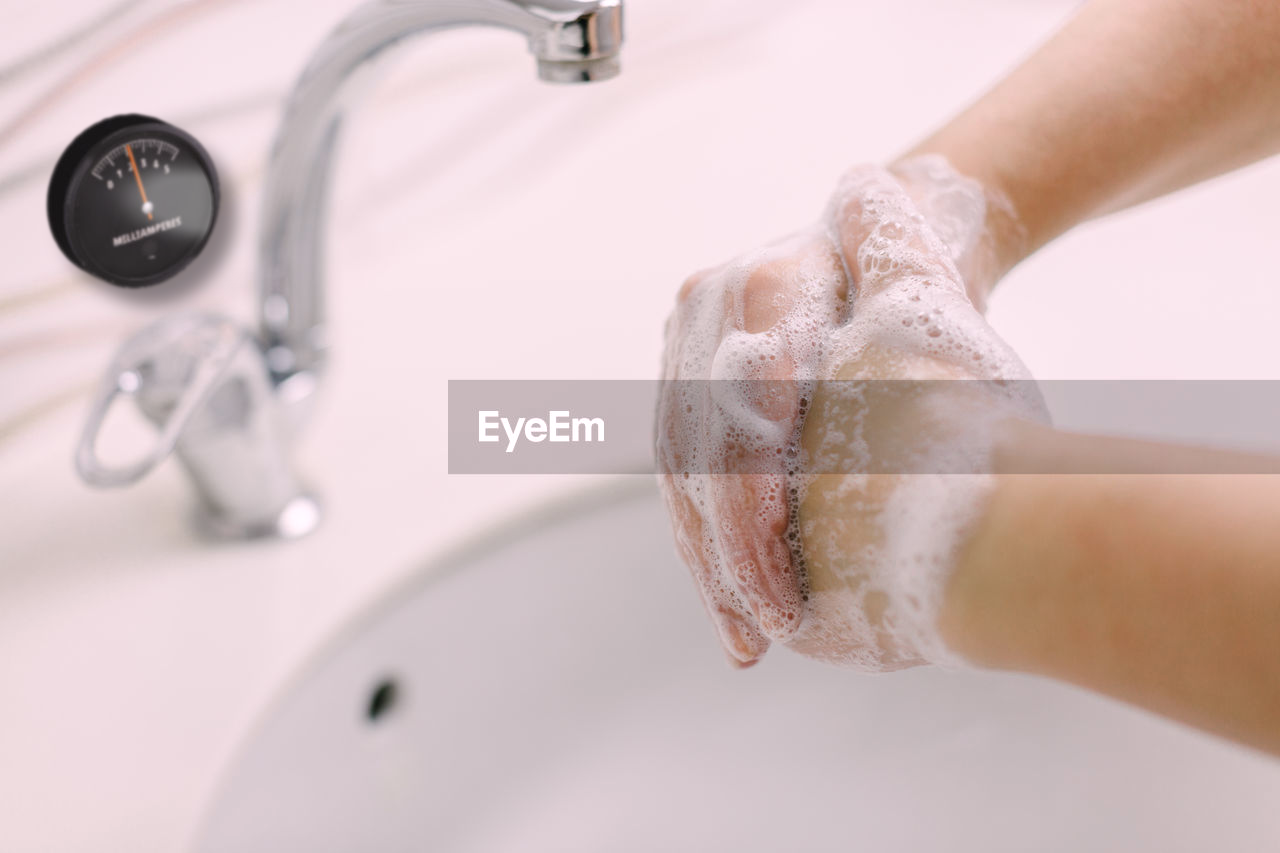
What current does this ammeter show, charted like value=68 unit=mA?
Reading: value=2 unit=mA
